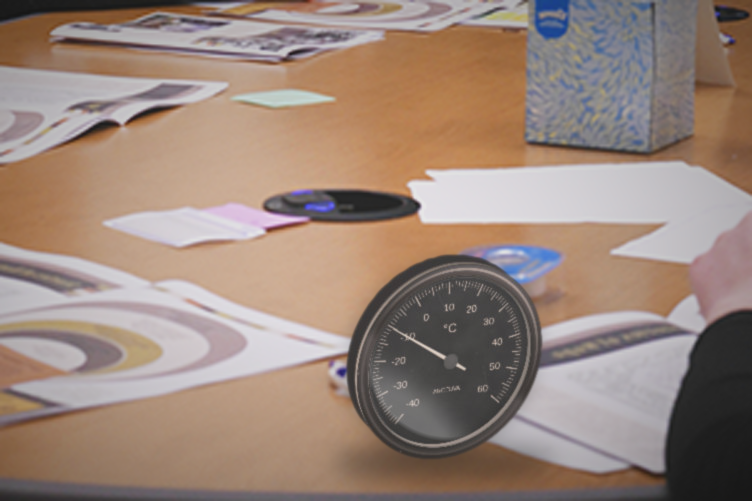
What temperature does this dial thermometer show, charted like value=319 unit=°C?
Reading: value=-10 unit=°C
